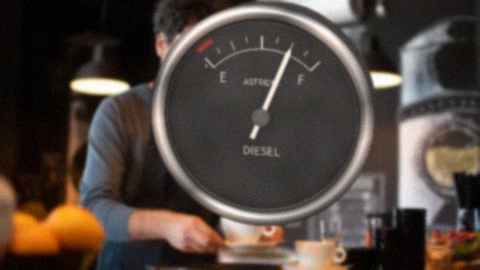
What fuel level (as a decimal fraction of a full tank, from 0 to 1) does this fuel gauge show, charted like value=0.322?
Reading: value=0.75
